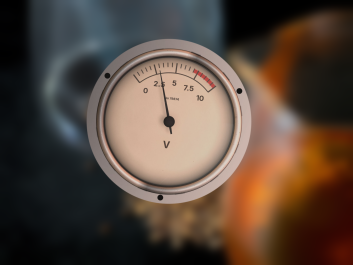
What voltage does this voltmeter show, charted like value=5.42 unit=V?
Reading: value=3 unit=V
